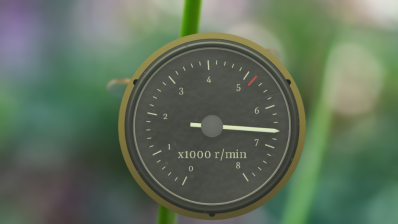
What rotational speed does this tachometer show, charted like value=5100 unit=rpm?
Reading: value=6600 unit=rpm
